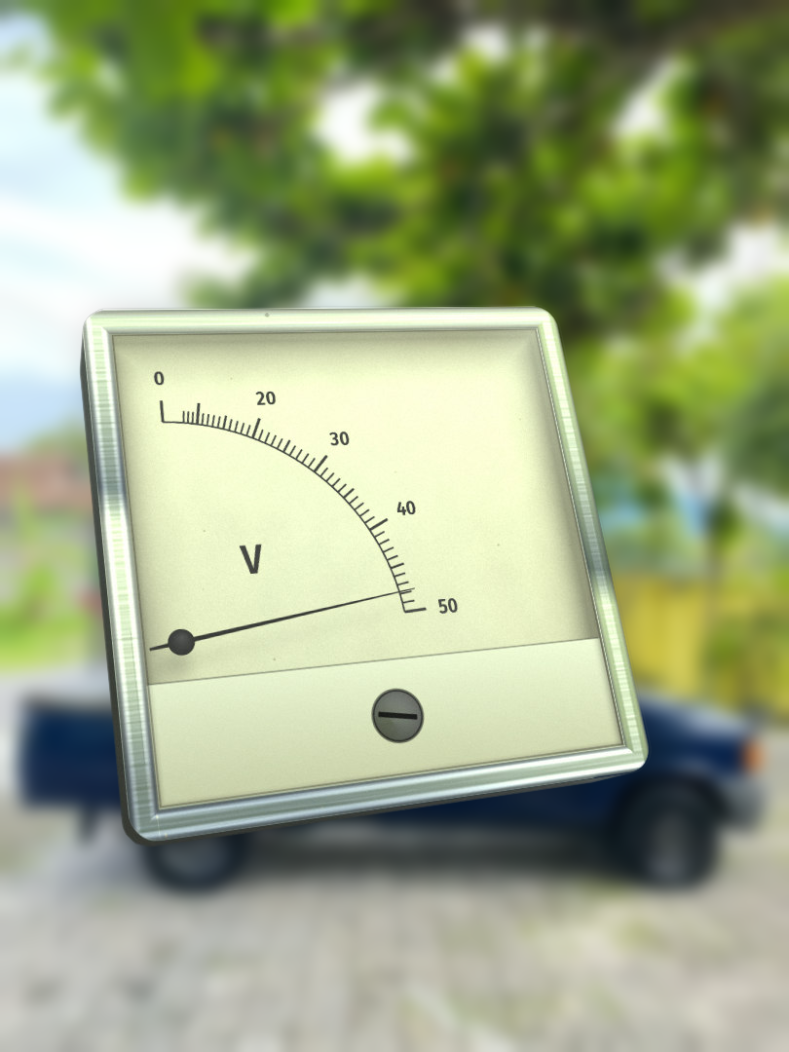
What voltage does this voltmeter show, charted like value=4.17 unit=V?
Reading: value=48 unit=V
